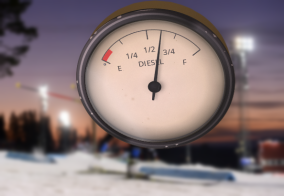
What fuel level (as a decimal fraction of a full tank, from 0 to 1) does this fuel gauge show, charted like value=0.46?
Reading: value=0.625
